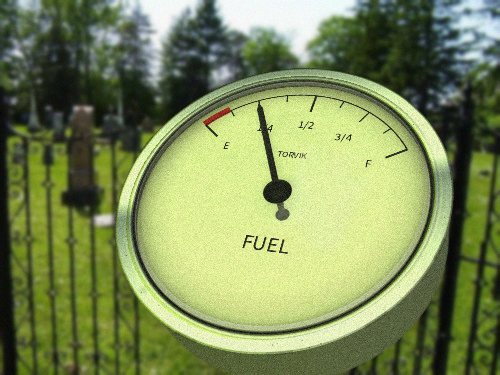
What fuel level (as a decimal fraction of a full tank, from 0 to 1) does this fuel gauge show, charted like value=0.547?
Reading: value=0.25
